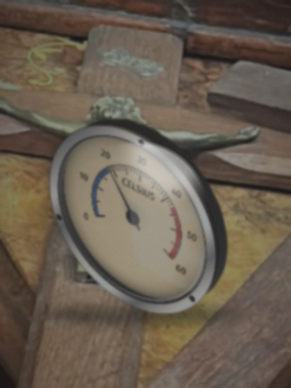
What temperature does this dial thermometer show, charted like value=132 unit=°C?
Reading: value=20 unit=°C
